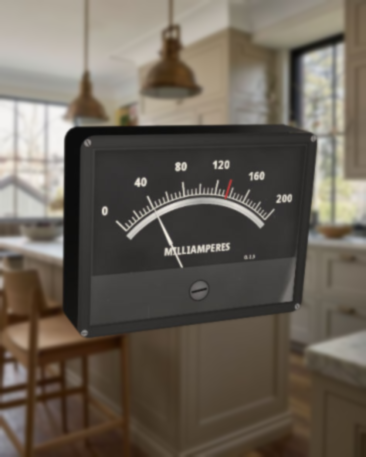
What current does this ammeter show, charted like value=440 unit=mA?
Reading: value=40 unit=mA
